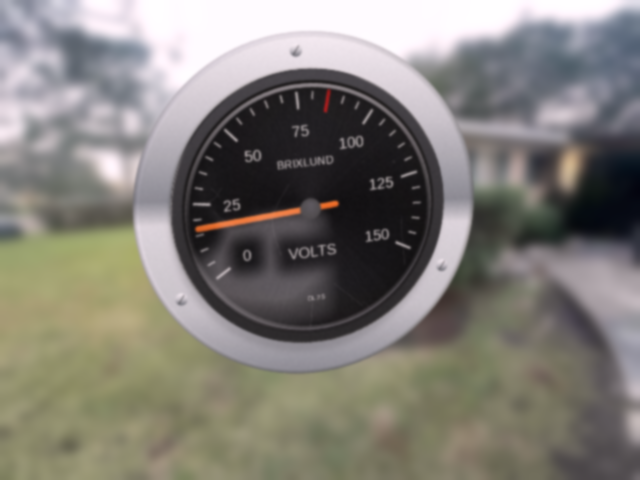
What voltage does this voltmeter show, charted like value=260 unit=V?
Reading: value=17.5 unit=V
